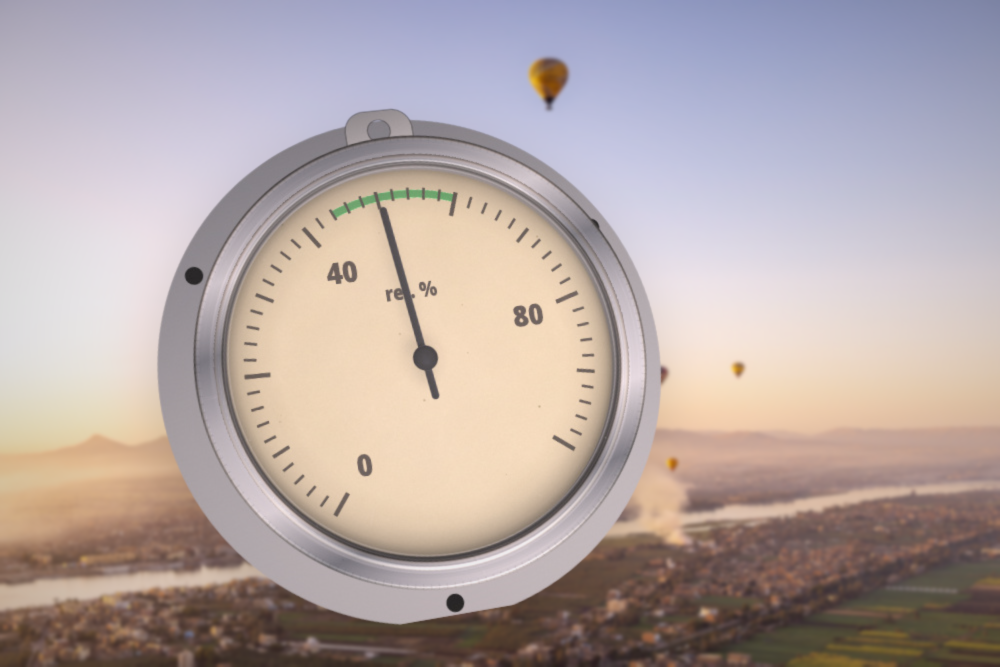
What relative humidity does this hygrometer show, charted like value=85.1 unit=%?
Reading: value=50 unit=%
